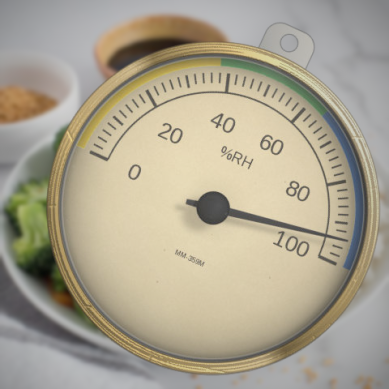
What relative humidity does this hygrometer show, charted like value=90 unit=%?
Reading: value=94 unit=%
